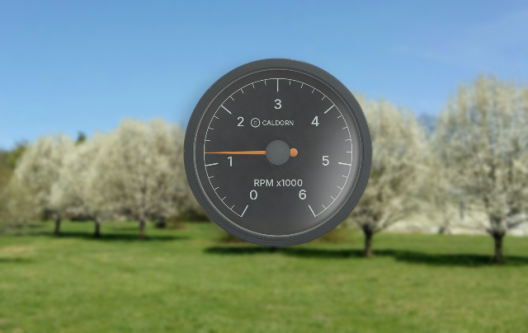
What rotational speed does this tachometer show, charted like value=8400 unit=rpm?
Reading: value=1200 unit=rpm
